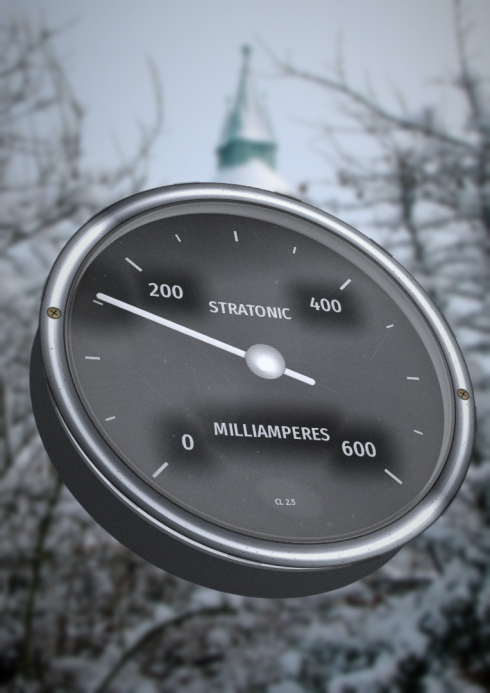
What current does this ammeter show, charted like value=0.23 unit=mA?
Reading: value=150 unit=mA
